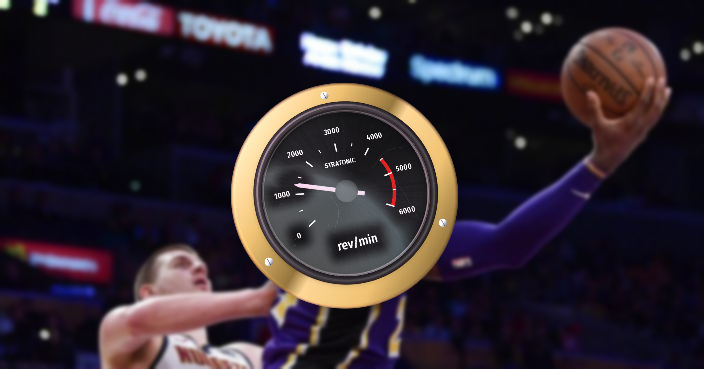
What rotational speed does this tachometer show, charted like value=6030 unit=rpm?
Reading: value=1250 unit=rpm
